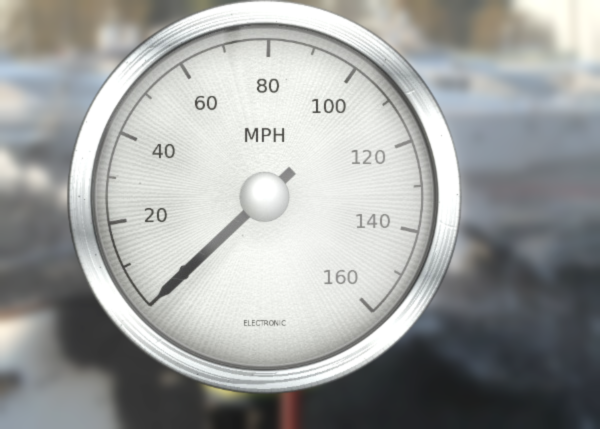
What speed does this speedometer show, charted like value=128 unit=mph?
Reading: value=0 unit=mph
